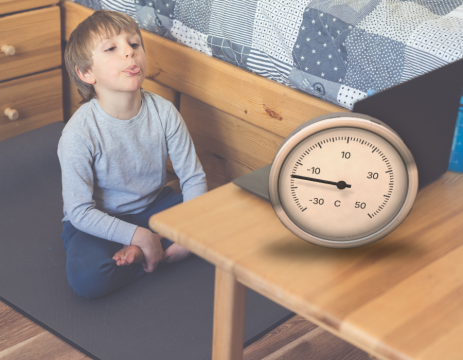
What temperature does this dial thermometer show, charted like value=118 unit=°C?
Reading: value=-15 unit=°C
